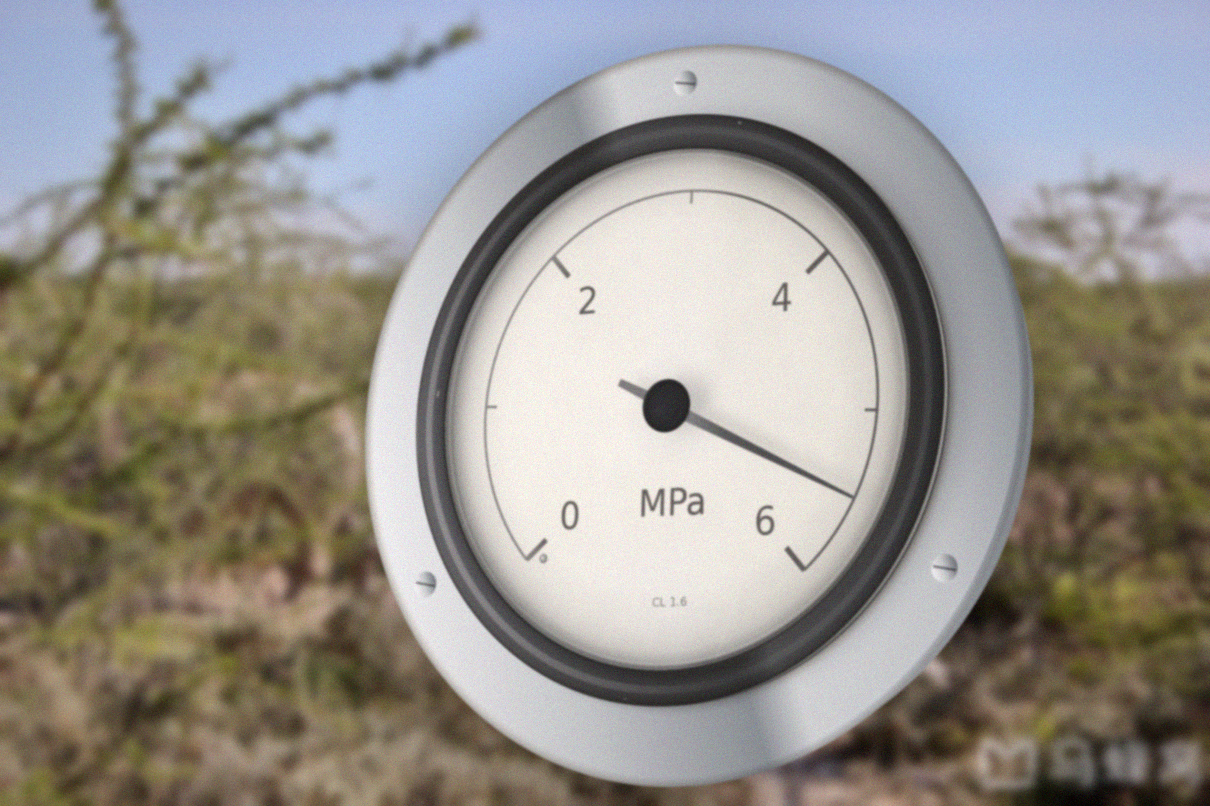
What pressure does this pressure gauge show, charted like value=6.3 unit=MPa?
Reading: value=5.5 unit=MPa
